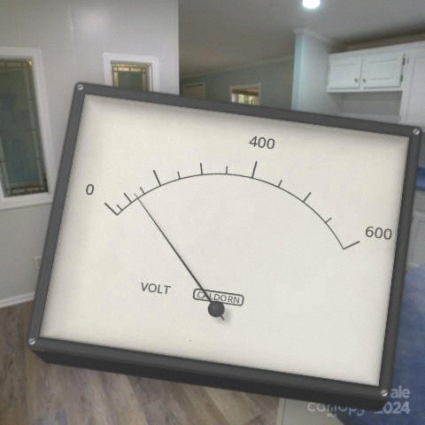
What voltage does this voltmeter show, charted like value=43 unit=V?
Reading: value=125 unit=V
